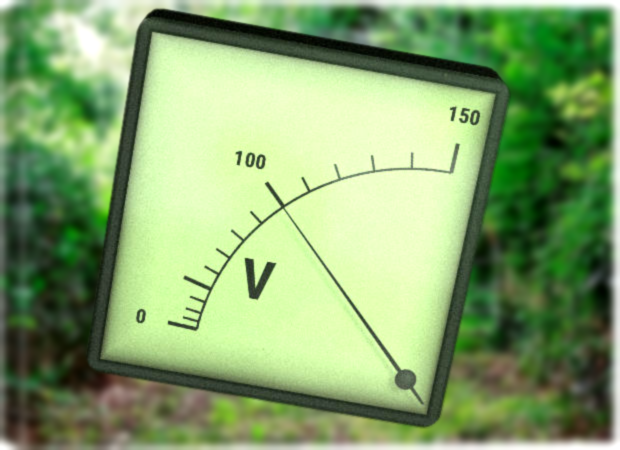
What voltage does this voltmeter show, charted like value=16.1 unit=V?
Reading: value=100 unit=V
